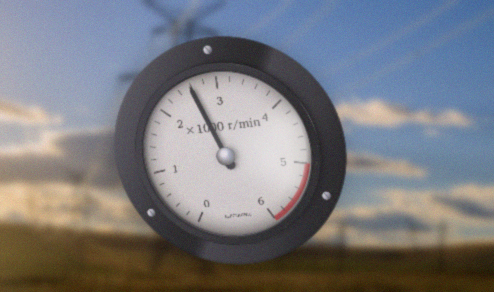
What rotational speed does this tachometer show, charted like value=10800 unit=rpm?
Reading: value=2600 unit=rpm
